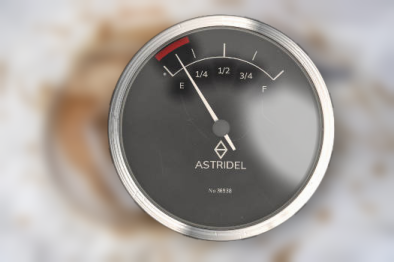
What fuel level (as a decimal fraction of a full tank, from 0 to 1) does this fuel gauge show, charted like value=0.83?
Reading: value=0.125
